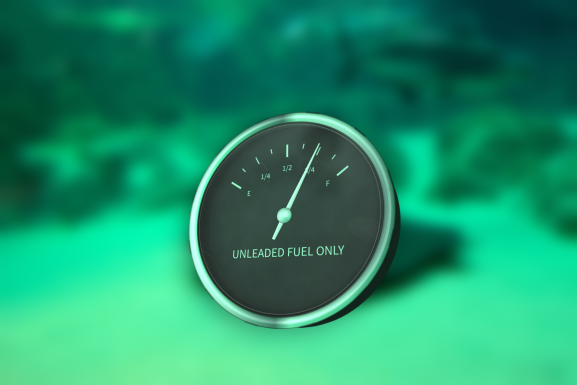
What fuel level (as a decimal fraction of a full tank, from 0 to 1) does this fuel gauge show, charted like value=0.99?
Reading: value=0.75
